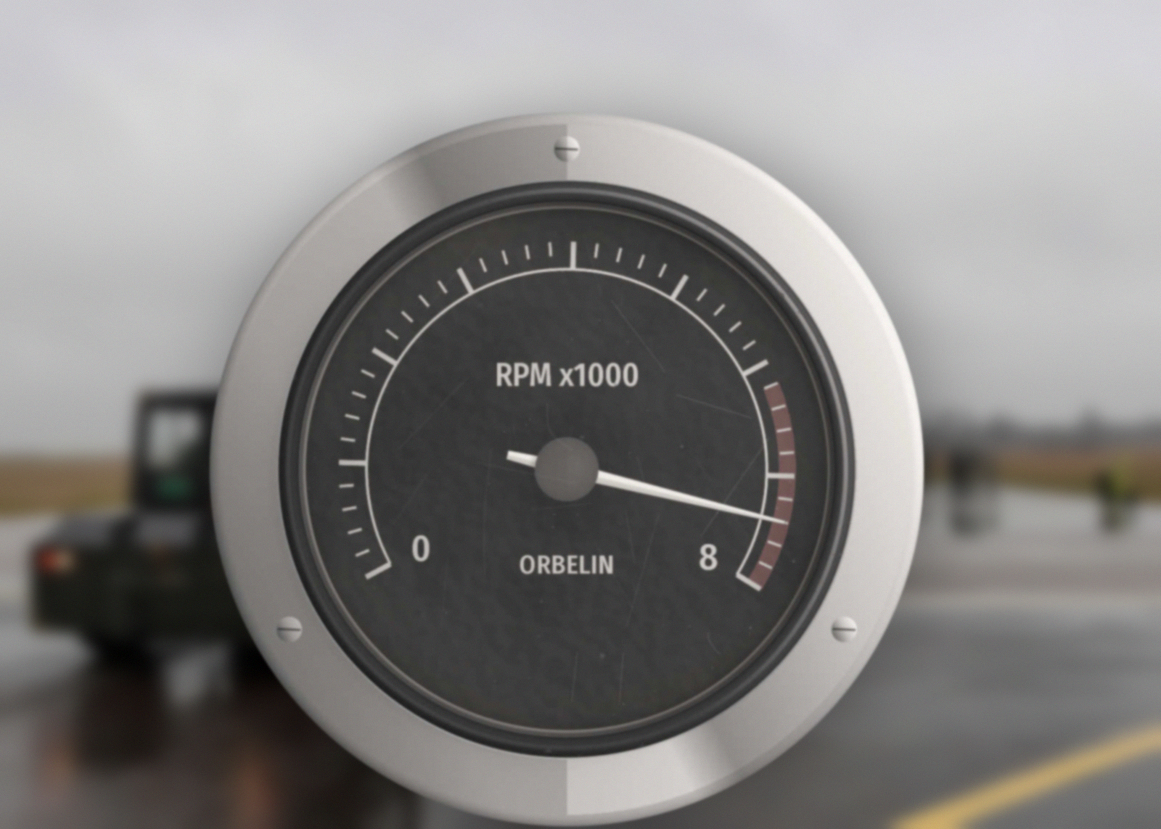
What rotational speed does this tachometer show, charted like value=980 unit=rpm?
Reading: value=7400 unit=rpm
